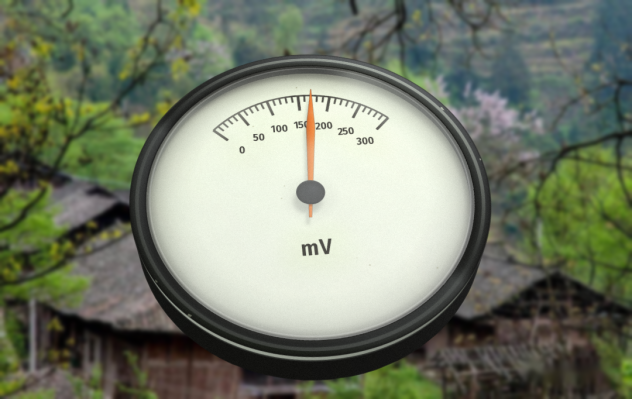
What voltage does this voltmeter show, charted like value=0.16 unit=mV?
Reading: value=170 unit=mV
